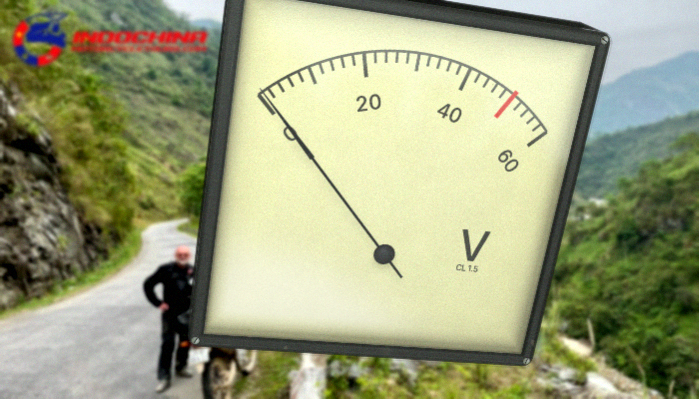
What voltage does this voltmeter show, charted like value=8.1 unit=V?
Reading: value=1 unit=V
